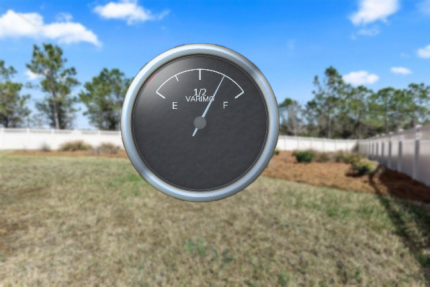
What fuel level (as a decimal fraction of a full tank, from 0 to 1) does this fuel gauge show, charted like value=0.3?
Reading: value=0.75
